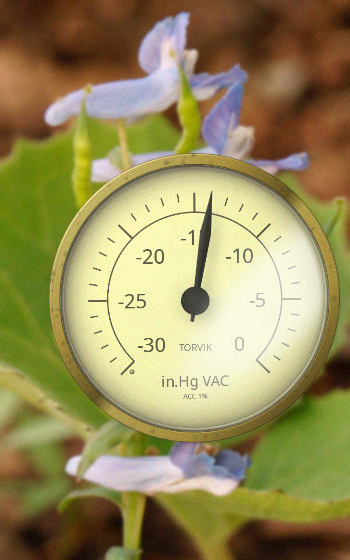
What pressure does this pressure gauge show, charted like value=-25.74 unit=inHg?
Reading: value=-14 unit=inHg
